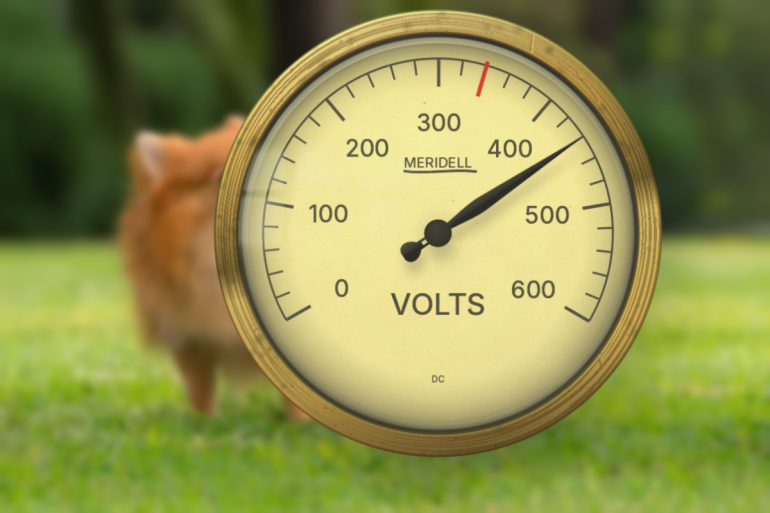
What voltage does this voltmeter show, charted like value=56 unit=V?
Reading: value=440 unit=V
